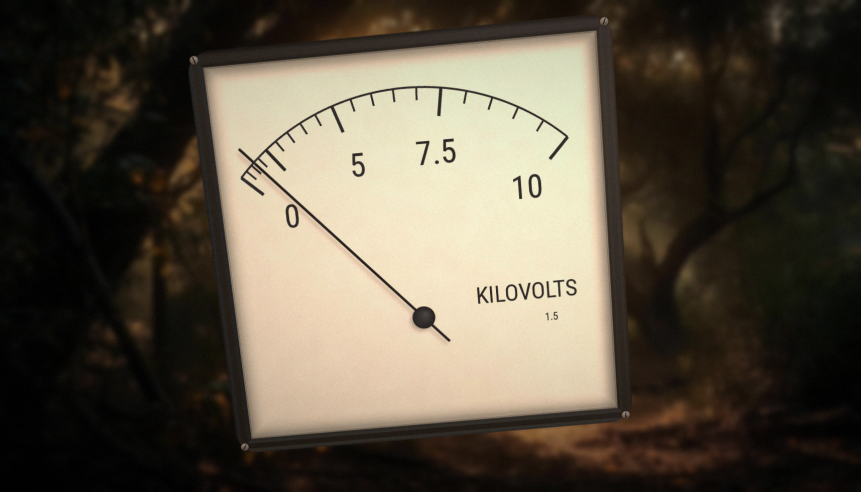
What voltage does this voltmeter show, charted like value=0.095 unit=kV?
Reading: value=1.75 unit=kV
